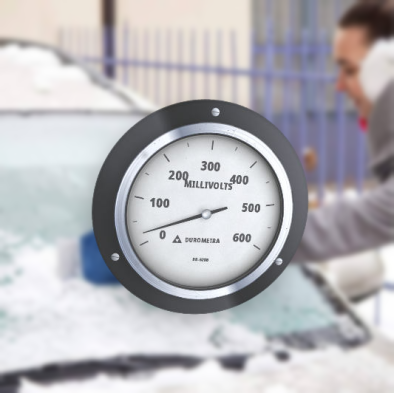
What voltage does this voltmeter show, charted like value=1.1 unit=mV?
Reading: value=25 unit=mV
